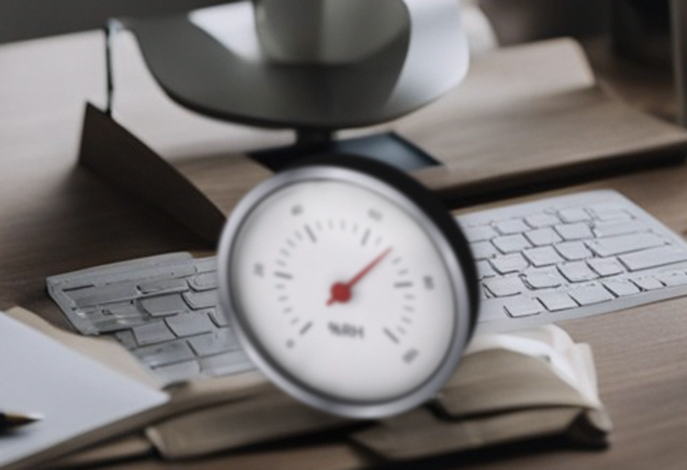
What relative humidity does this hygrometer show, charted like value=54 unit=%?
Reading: value=68 unit=%
